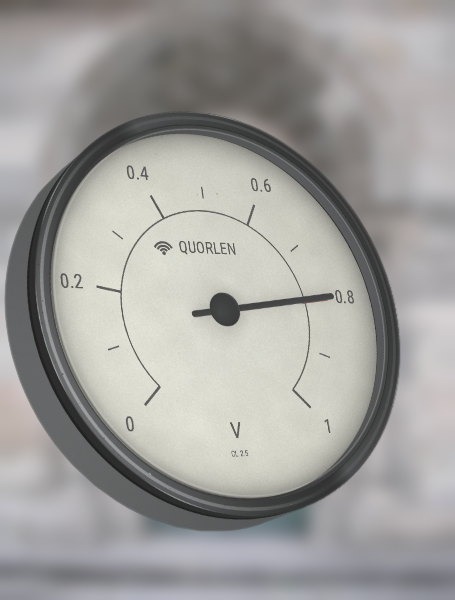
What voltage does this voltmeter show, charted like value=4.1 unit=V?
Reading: value=0.8 unit=V
